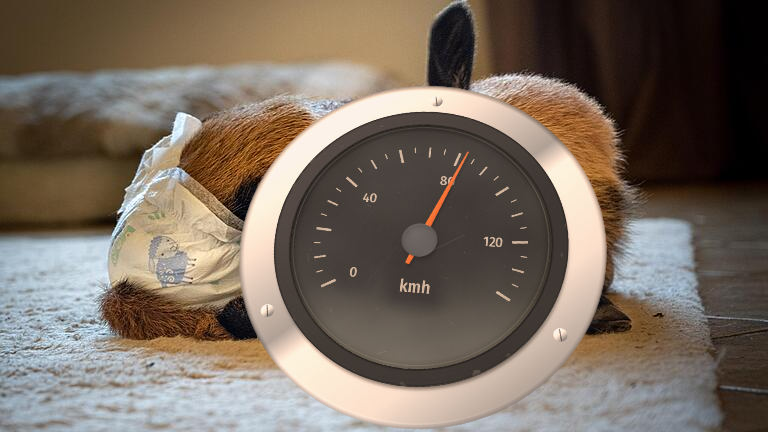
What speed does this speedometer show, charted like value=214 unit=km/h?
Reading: value=82.5 unit=km/h
